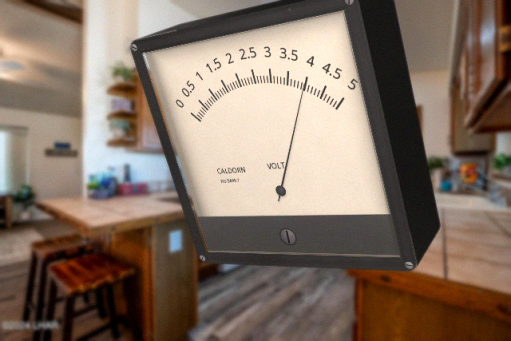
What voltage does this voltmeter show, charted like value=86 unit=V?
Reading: value=4 unit=V
